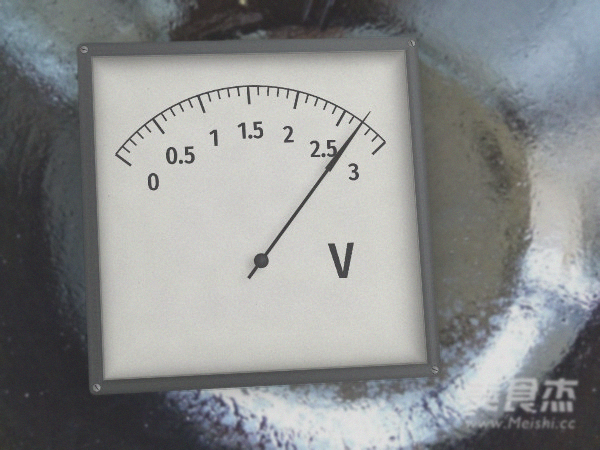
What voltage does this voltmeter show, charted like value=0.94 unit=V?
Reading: value=2.7 unit=V
